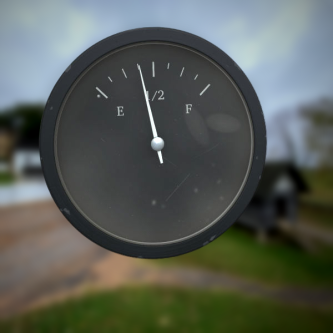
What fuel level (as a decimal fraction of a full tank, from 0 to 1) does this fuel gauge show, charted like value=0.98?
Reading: value=0.375
